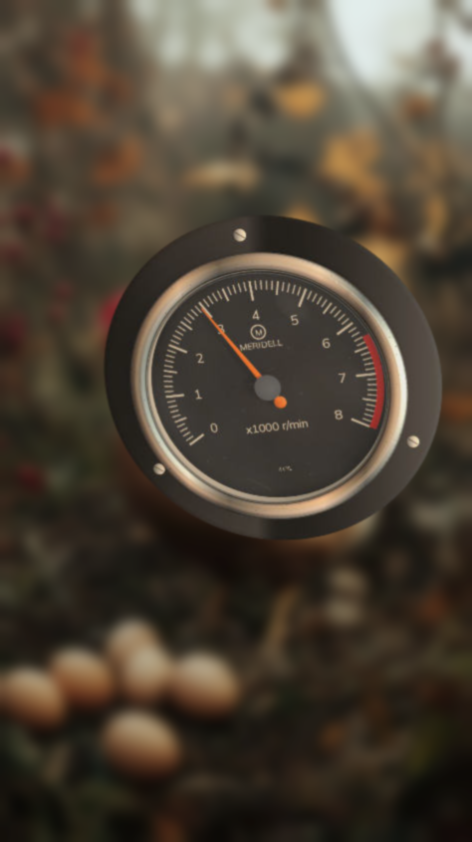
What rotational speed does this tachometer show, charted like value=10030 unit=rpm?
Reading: value=3000 unit=rpm
